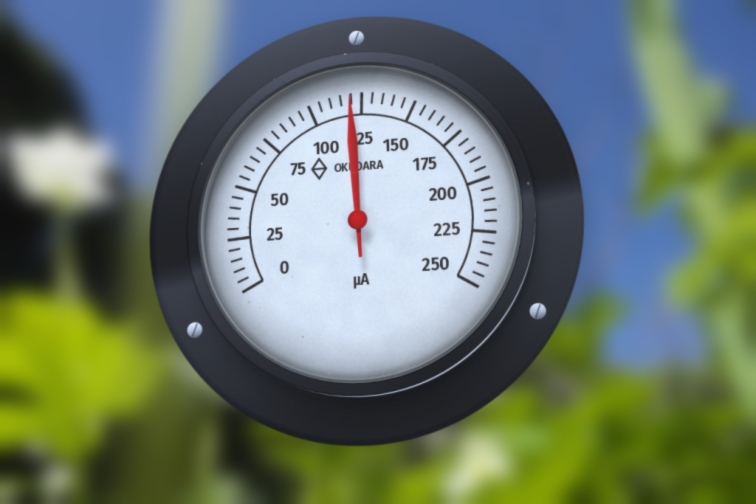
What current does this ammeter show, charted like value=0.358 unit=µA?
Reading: value=120 unit=µA
